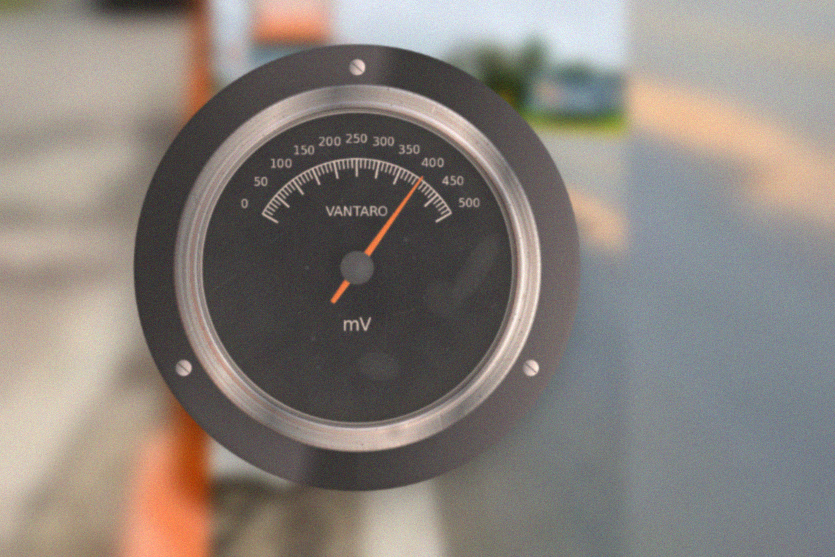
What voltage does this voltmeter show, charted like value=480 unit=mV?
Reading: value=400 unit=mV
